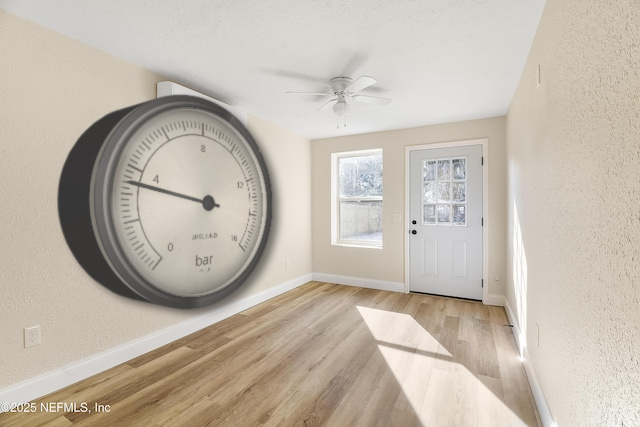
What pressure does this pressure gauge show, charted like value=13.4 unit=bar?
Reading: value=3.4 unit=bar
